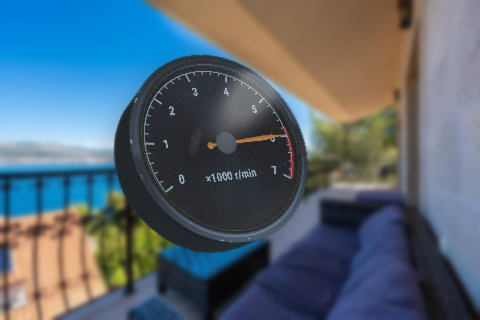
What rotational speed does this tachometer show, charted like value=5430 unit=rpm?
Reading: value=6000 unit=rpm
